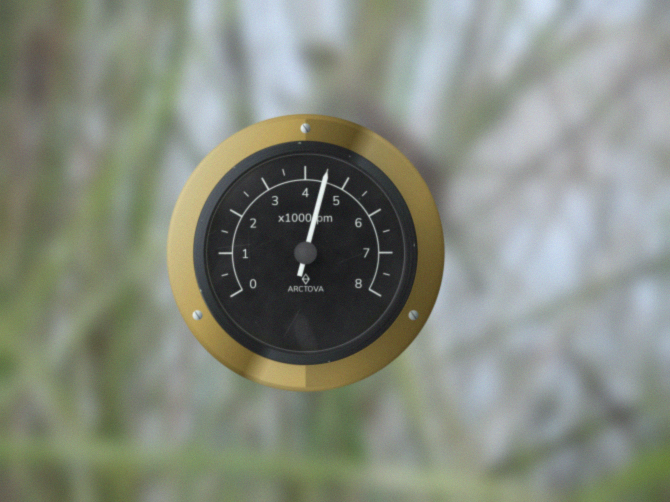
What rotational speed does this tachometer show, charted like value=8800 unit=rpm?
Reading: value=4500 unit=rpm
